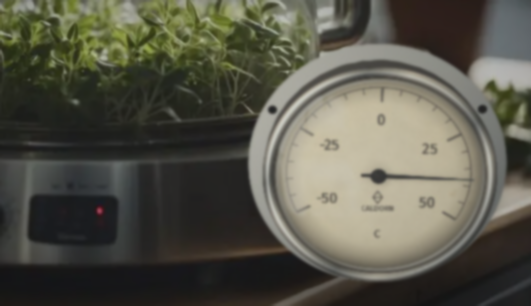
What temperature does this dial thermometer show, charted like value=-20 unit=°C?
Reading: value=37.5 unit=°C
